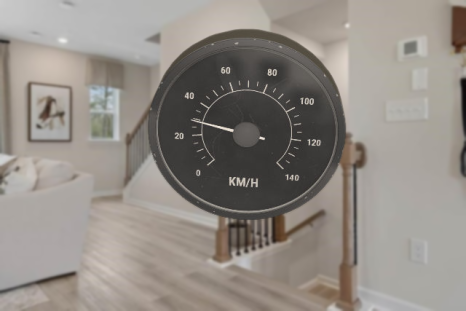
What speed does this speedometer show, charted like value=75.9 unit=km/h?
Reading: value=30 unit=km/h
